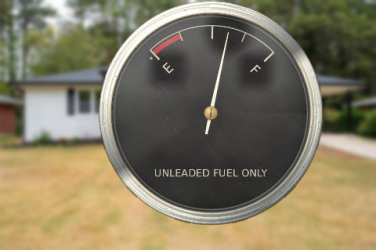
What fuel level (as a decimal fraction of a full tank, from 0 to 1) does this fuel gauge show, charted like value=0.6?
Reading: value=0.625
